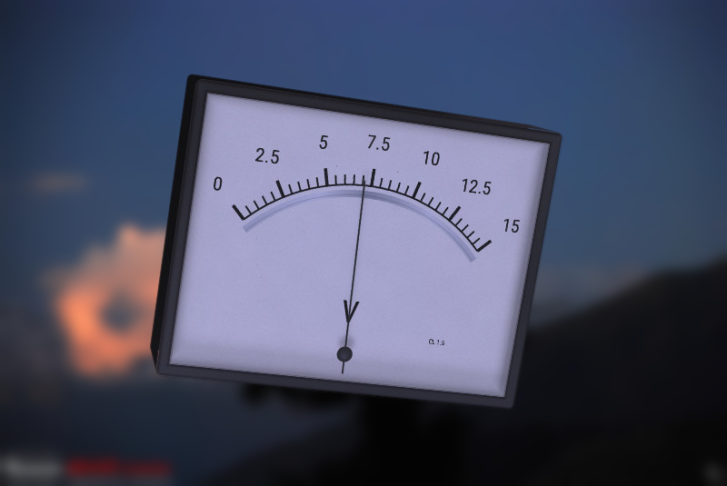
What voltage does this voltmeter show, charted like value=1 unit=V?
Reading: value=7 unit=V
